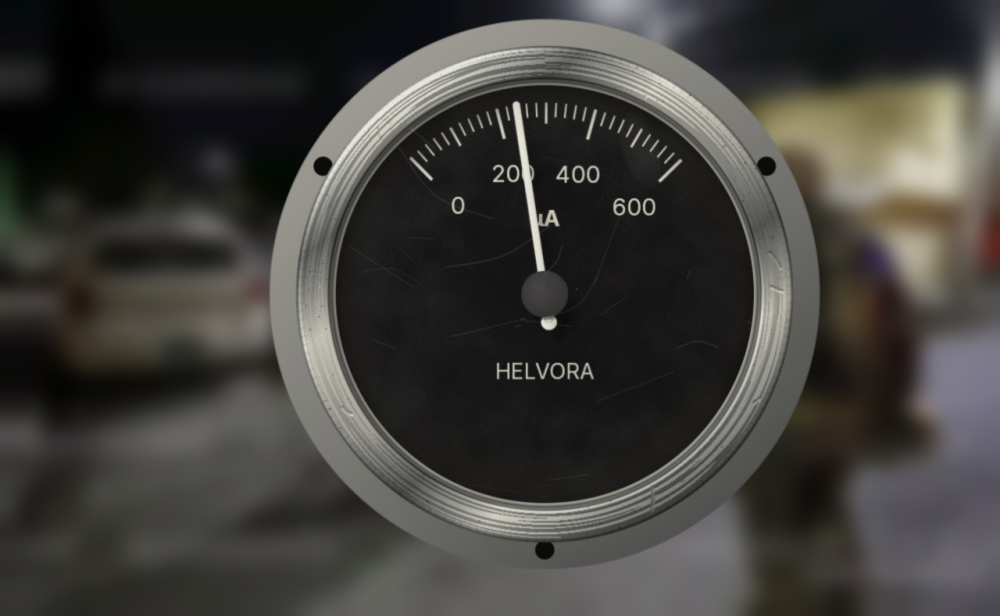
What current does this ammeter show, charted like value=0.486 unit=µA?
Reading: value=240 unit=µA
